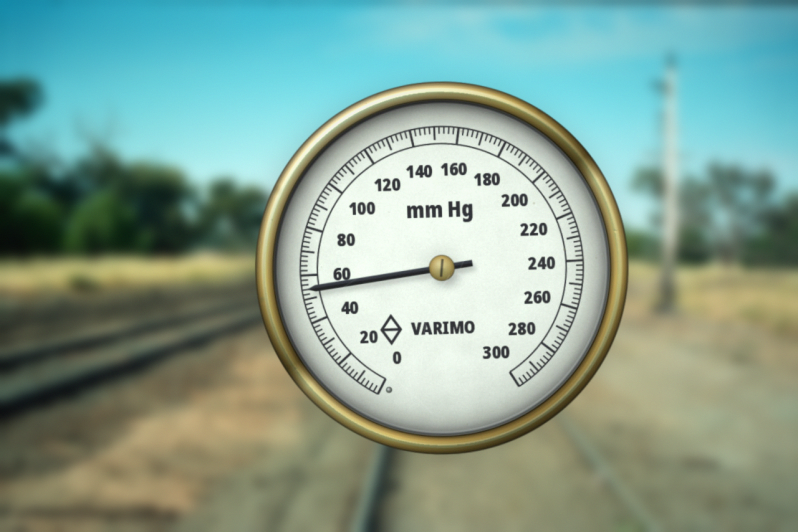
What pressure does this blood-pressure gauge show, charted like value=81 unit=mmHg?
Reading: value=54 unit=mmHg
